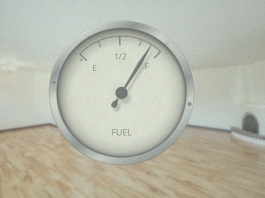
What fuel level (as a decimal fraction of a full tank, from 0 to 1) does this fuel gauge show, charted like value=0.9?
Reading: value=0.875
